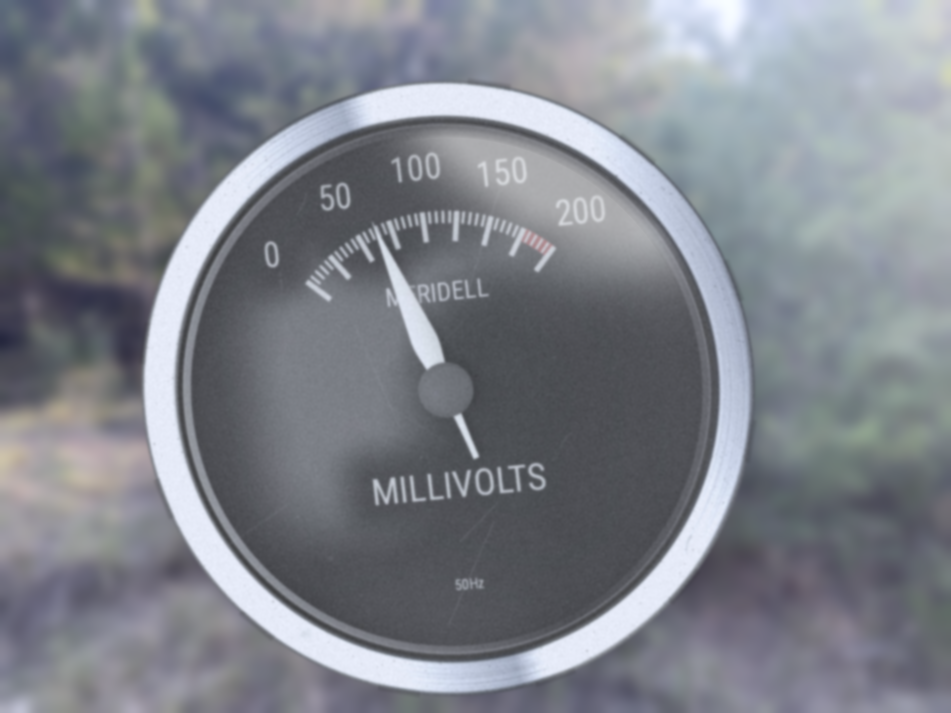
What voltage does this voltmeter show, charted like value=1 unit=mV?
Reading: value=65 unit=mV
